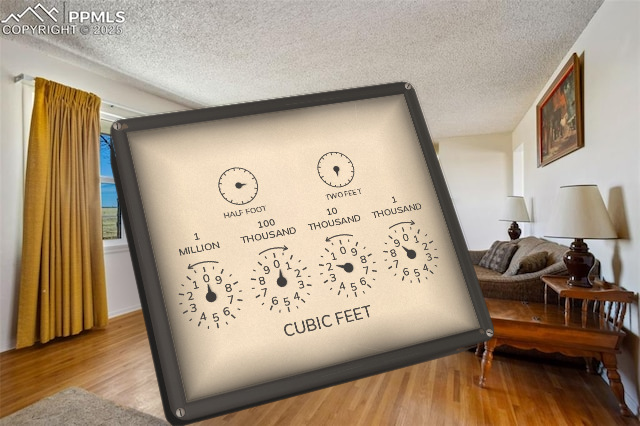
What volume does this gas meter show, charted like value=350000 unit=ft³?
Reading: value=1900 unit=ft³
